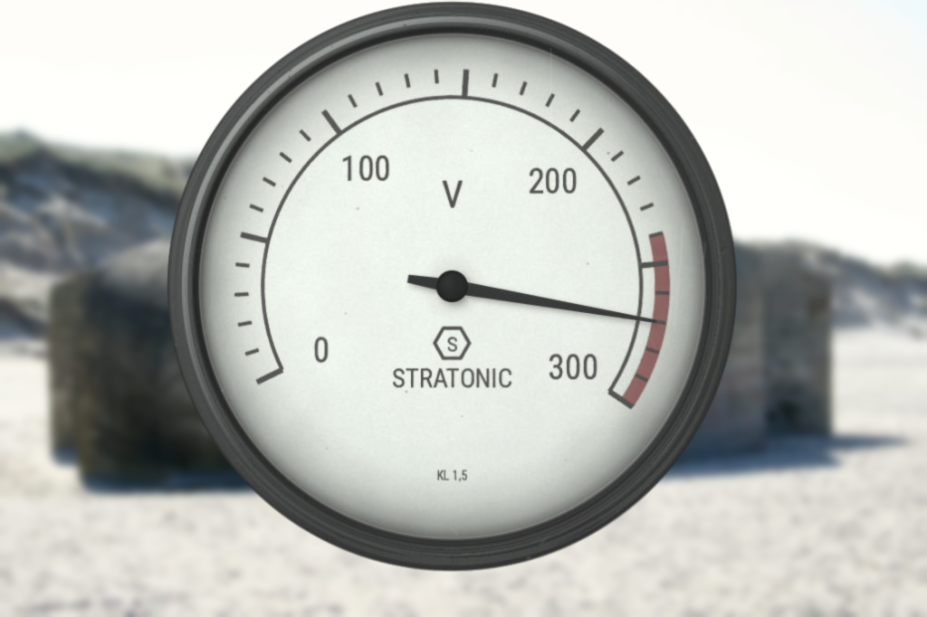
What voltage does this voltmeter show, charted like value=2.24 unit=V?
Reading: value=270 unit=V
